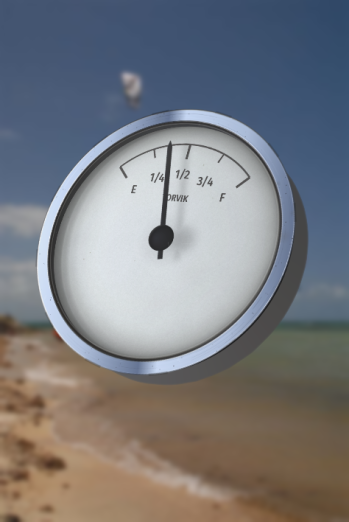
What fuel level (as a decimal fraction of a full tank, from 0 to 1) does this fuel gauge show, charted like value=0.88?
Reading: value=0.375
